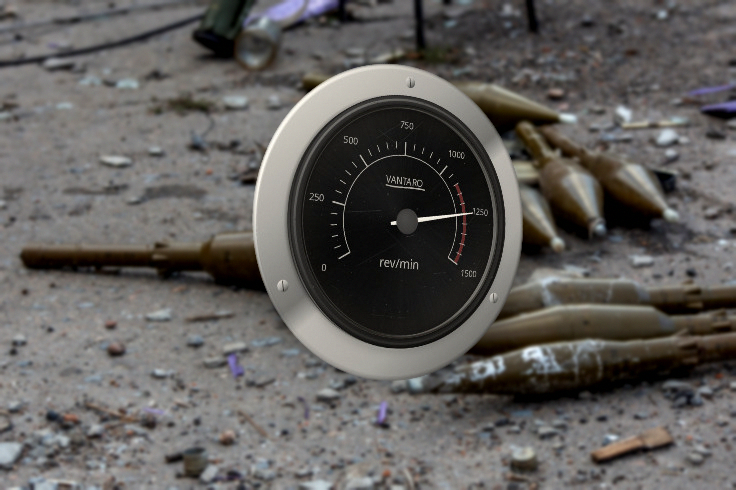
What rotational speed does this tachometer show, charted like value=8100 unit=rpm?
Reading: value=1250 unit=rpm
